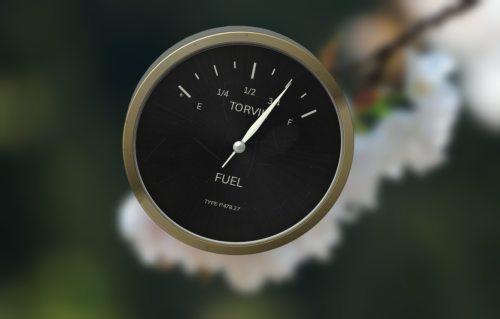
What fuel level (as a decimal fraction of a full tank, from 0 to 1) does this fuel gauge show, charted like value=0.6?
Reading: value=0.75
